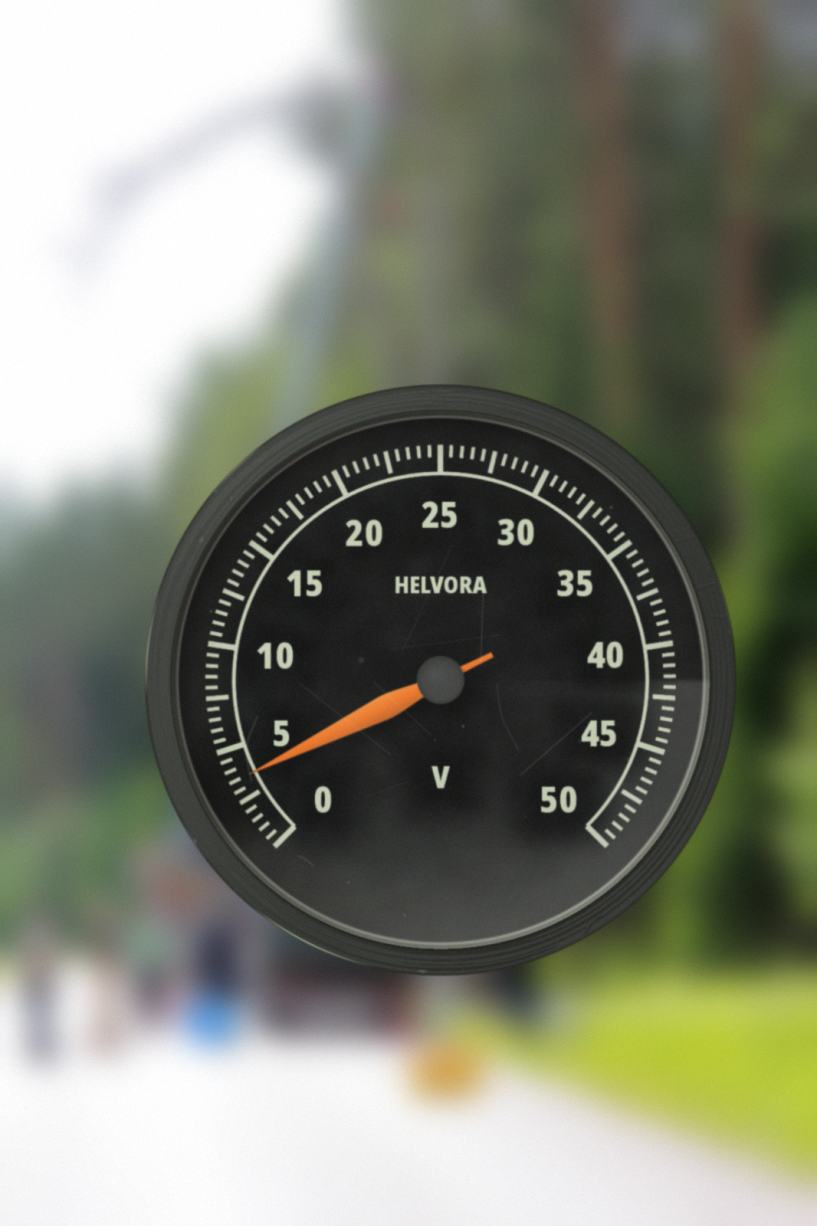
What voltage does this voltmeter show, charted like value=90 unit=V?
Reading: value=3.5 unit=V
